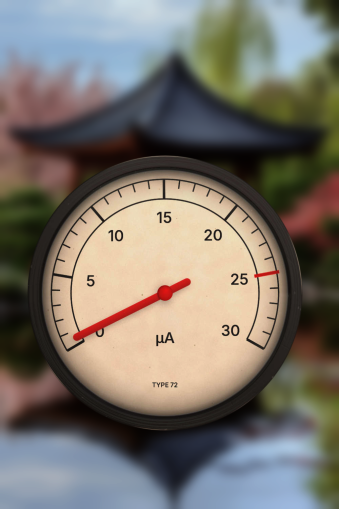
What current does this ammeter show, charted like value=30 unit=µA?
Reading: value=0.5 unit=µA
